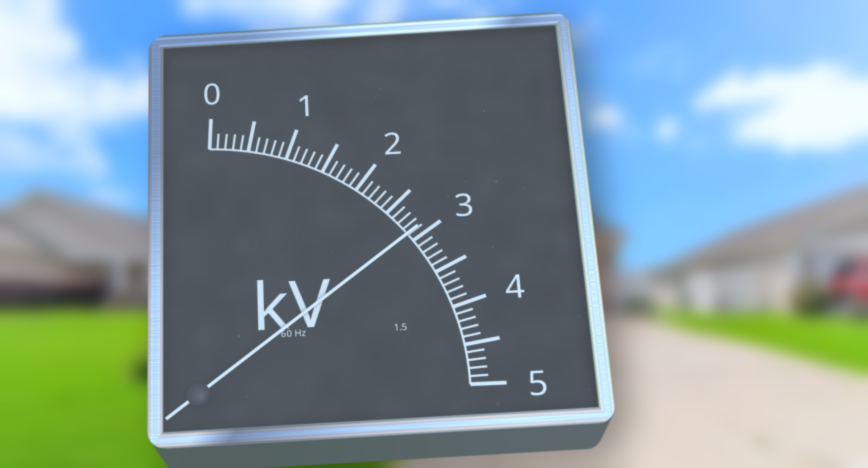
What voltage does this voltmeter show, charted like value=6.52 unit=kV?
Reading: value=2.9 unit=kV
